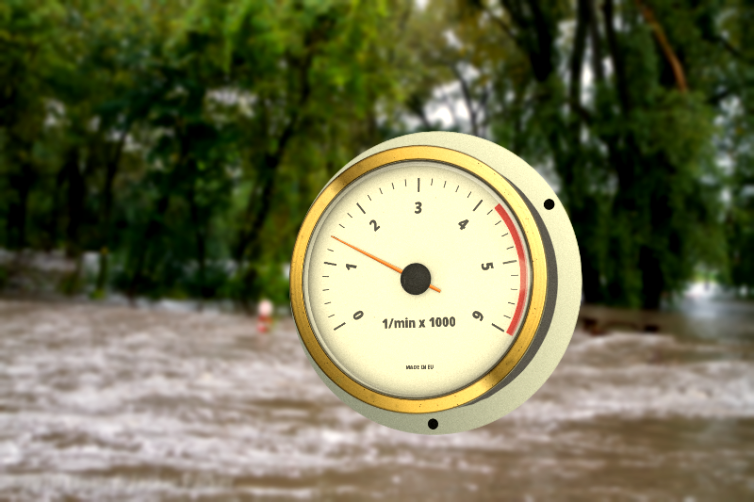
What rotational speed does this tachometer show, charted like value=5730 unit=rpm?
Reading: value=1400 unit=rpm
